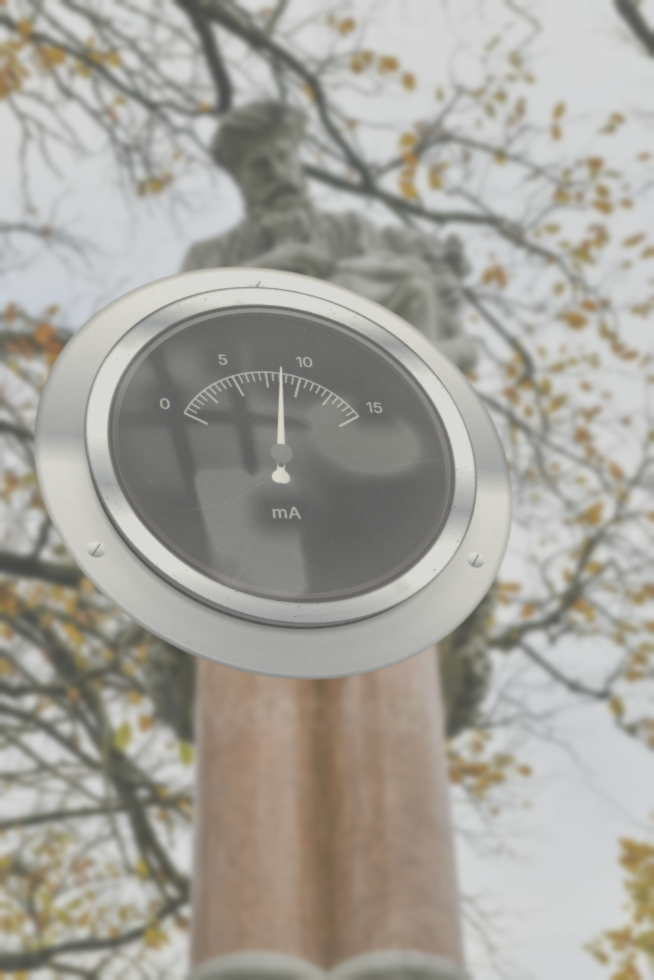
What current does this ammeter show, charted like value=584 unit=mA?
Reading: value=8.5 unit=mA
